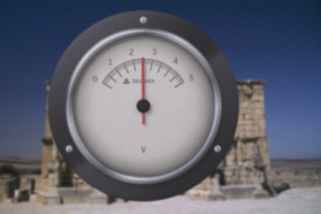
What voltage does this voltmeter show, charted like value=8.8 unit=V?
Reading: value=2.5 unit=V
